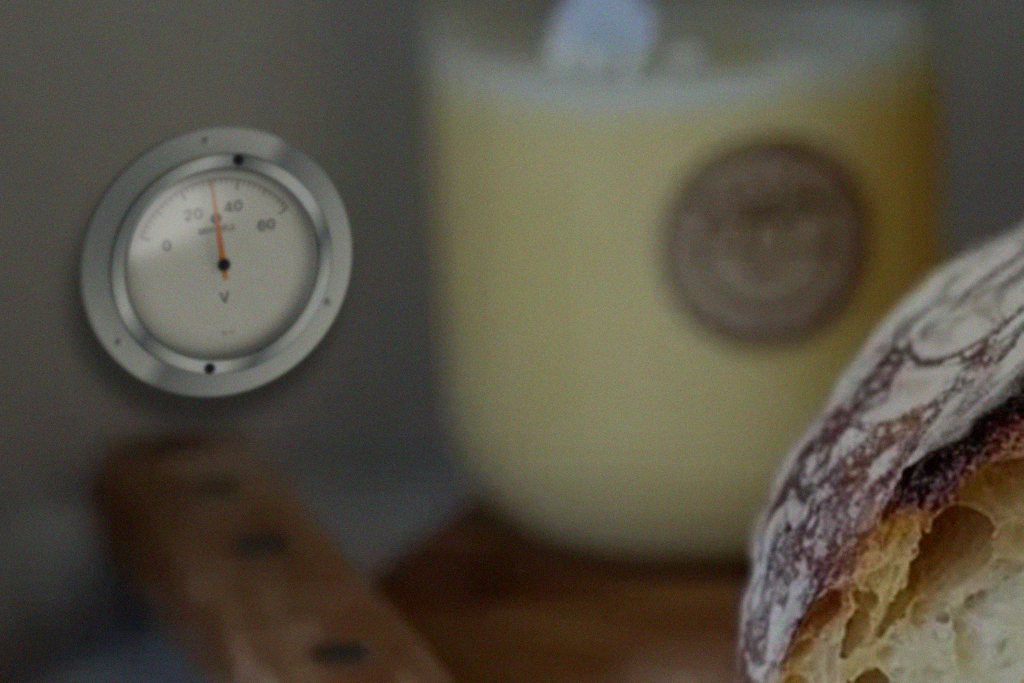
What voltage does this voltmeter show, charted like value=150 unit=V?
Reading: value=30 unit=V
